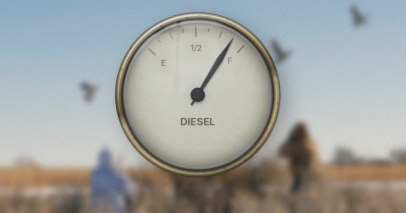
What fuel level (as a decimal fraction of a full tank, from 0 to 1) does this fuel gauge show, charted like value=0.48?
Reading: value=0.875
